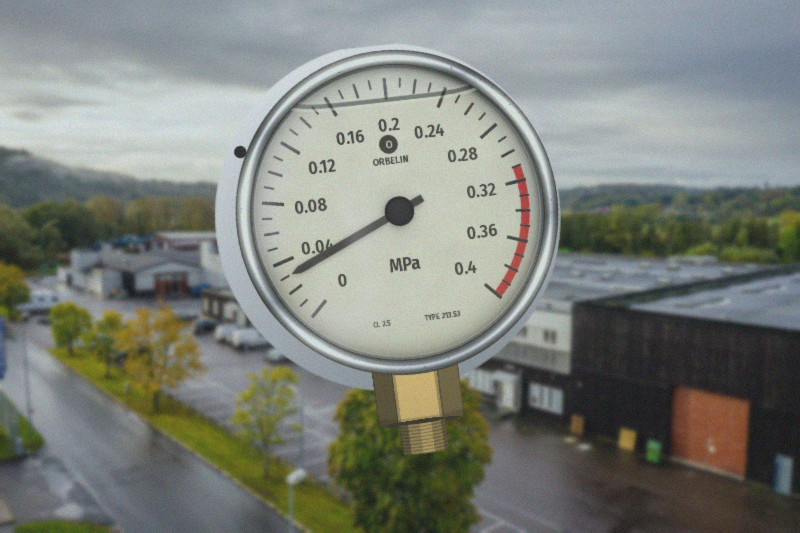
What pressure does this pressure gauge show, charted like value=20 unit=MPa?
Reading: value=0.03 unit=MPa
